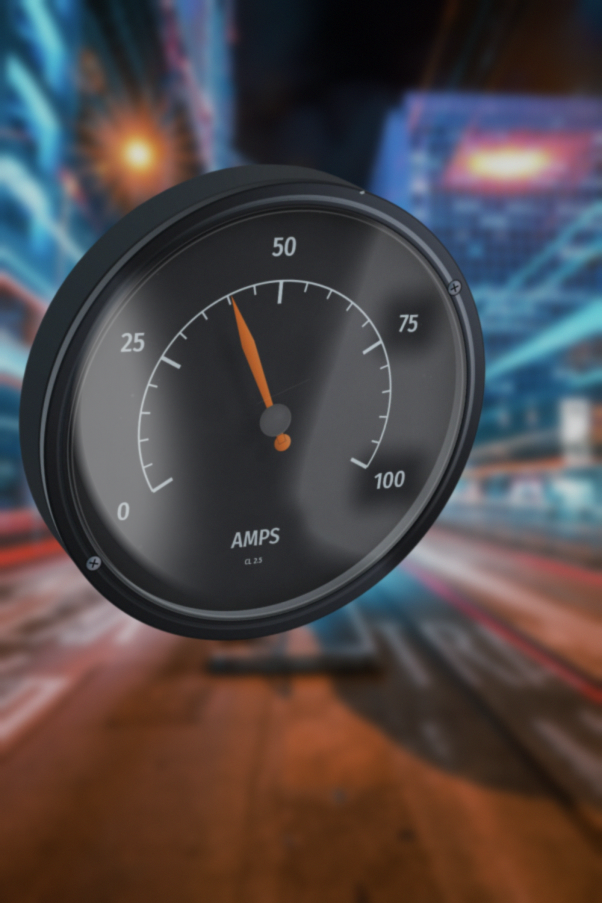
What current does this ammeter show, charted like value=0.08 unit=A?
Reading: value=40 unit=A
